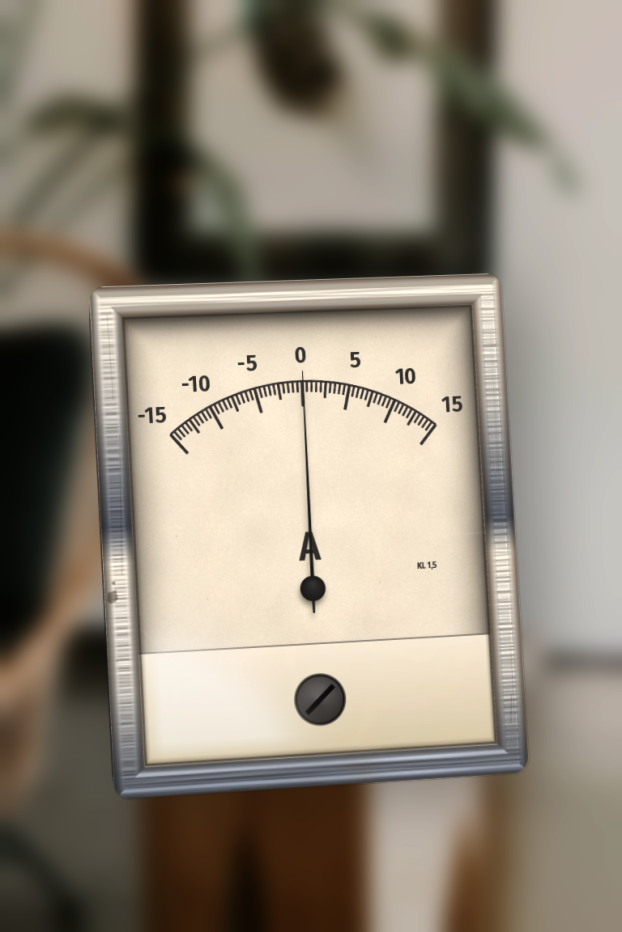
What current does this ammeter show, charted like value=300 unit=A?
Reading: value=0 unit=A
